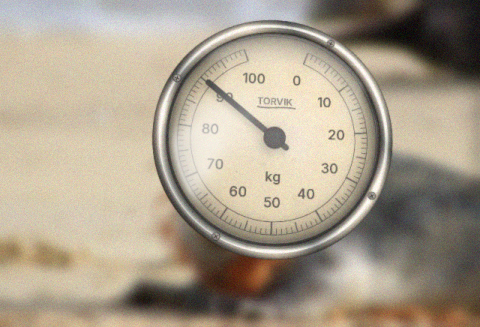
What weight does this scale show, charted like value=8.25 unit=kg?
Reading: value=90 unit=kg
